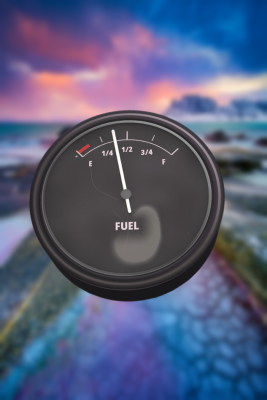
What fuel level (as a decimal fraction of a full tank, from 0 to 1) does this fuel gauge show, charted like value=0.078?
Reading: value=0.375
